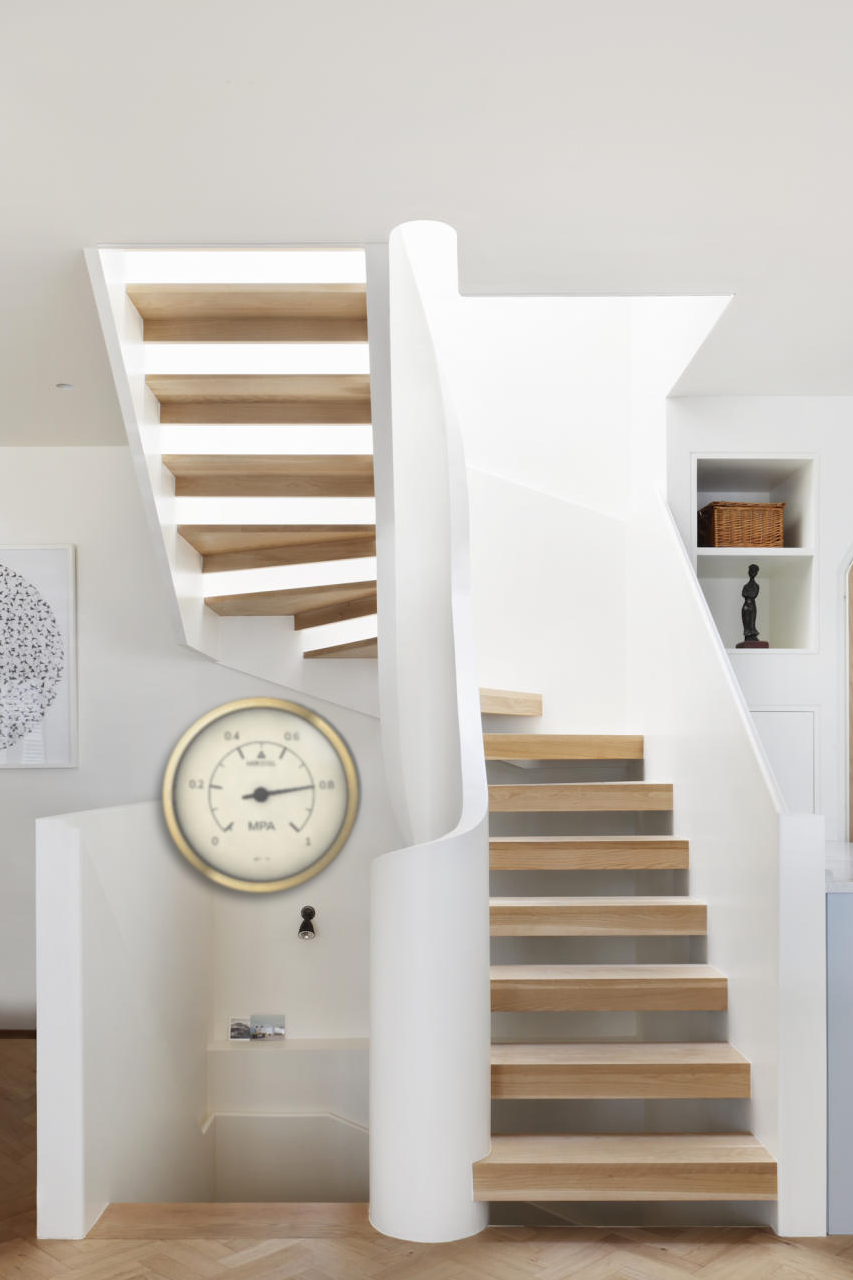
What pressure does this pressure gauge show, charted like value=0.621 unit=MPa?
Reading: value=0.8 unit=MPa
